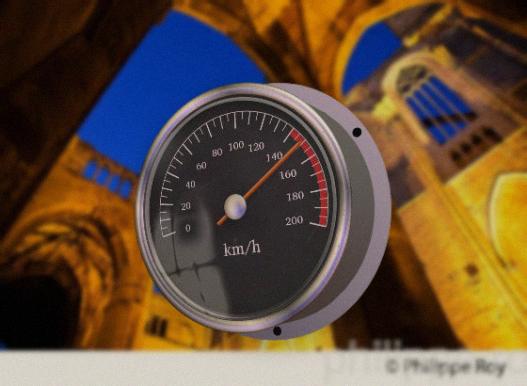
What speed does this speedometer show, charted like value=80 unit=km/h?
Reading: value=150 unit=km/h
